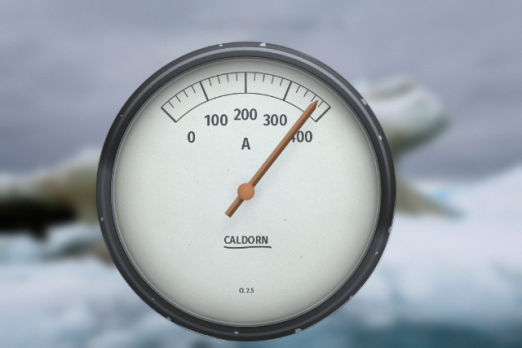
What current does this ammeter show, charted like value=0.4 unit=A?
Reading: value=370 unit=A
